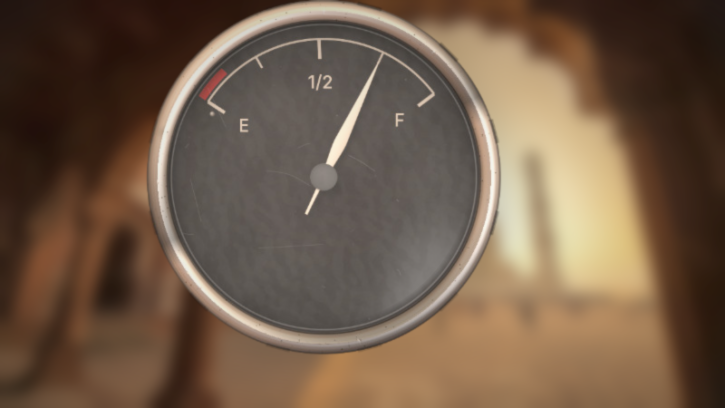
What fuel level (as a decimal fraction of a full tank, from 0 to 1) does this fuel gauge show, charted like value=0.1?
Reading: value=0.75
